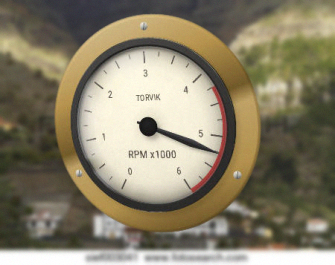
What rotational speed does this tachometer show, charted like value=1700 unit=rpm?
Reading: value=5250 unit=rpm
